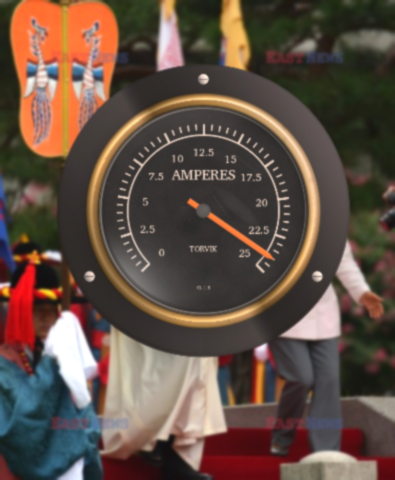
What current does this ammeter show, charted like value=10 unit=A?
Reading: value=24 unit=A
